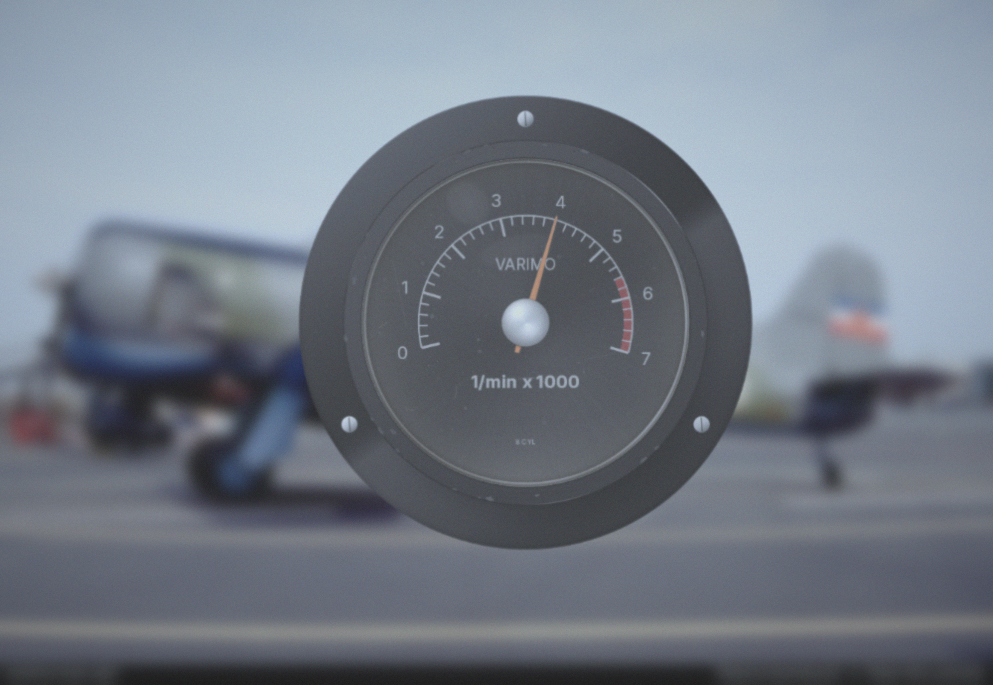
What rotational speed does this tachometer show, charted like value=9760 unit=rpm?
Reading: value=4000 unit=rpm
